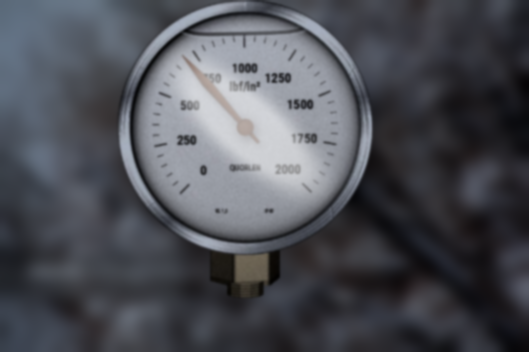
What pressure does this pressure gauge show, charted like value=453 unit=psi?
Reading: value=700 unit=psi
